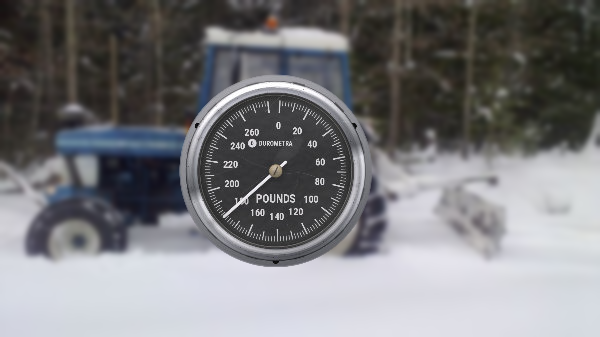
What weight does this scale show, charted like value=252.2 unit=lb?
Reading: value=180 unit=lb
